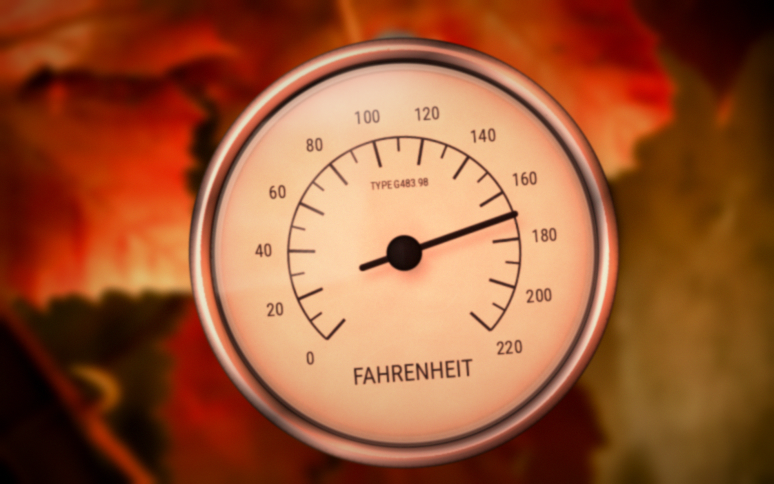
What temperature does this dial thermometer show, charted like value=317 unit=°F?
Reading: value=170 unit=°F
